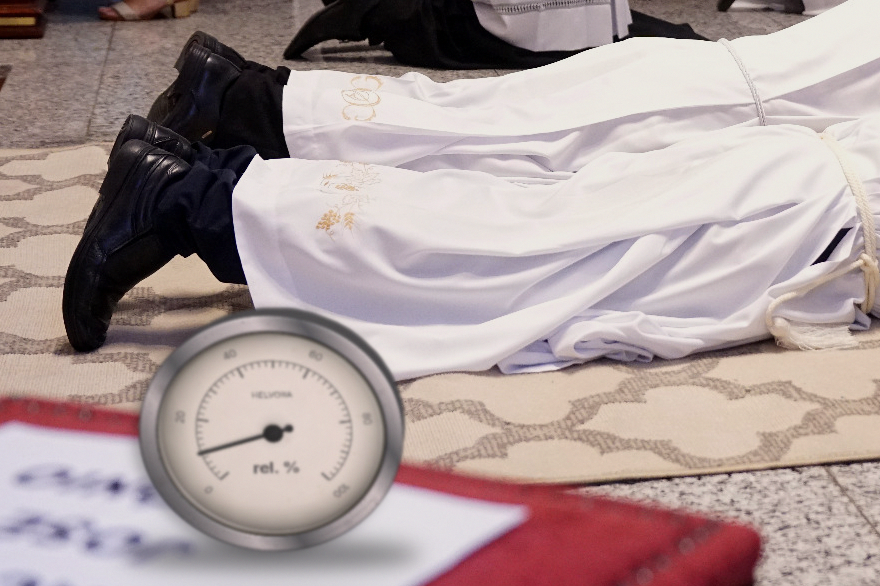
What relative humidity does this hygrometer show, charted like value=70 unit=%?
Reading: value=10 unit=%
